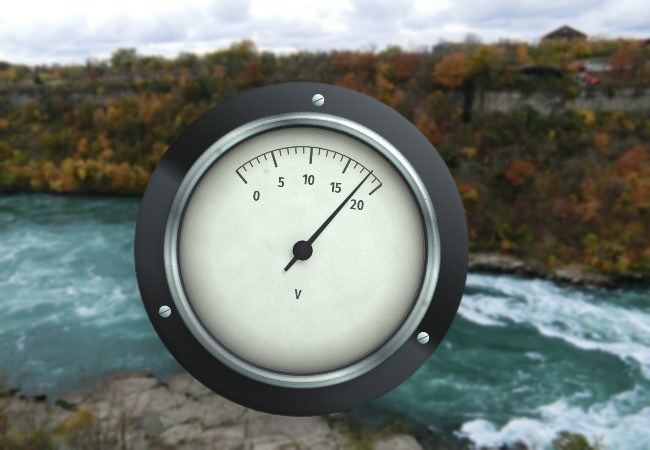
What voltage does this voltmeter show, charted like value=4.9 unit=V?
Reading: value=18 unit=V
